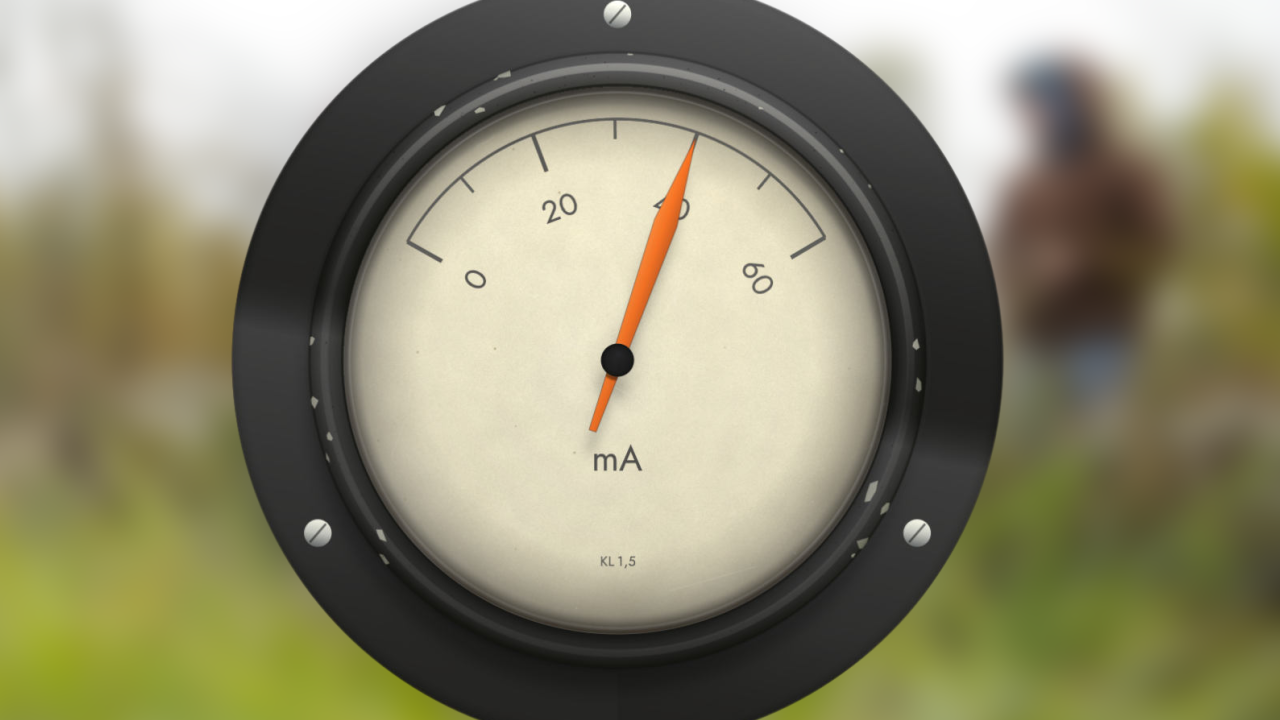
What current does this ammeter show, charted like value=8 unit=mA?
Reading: value=40 unit=mA
